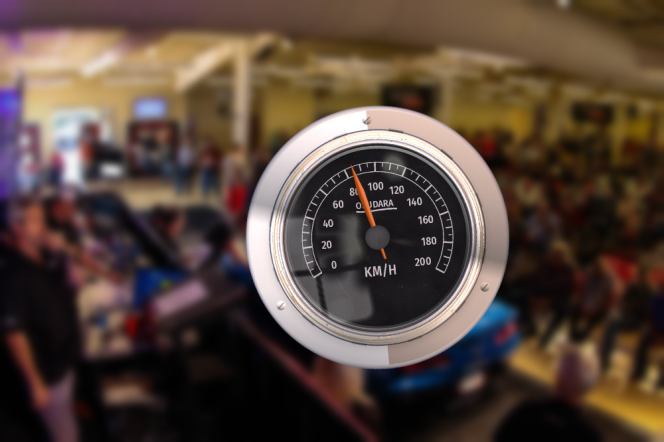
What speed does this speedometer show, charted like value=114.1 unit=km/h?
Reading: value=85 unit=km/h
